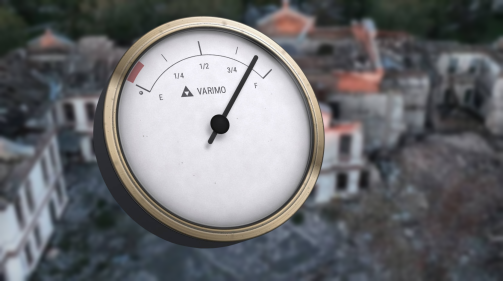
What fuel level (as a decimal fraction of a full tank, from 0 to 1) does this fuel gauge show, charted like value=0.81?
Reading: value=0.875
